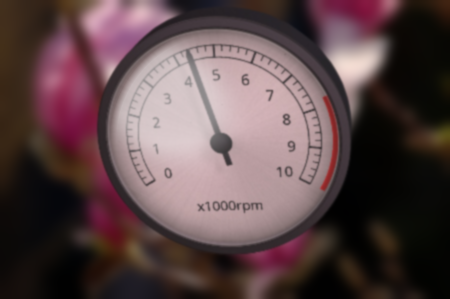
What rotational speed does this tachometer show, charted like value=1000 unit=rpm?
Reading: value=4400 unit=rpm
